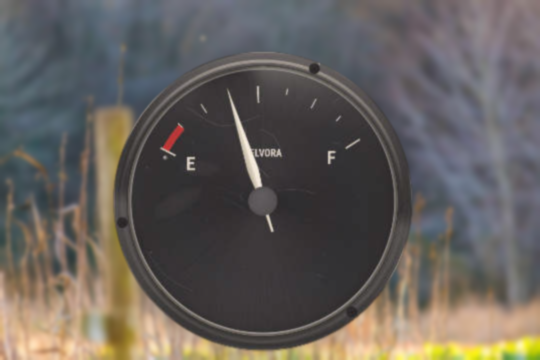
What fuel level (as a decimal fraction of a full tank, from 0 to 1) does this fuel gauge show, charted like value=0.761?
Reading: value=0.375
